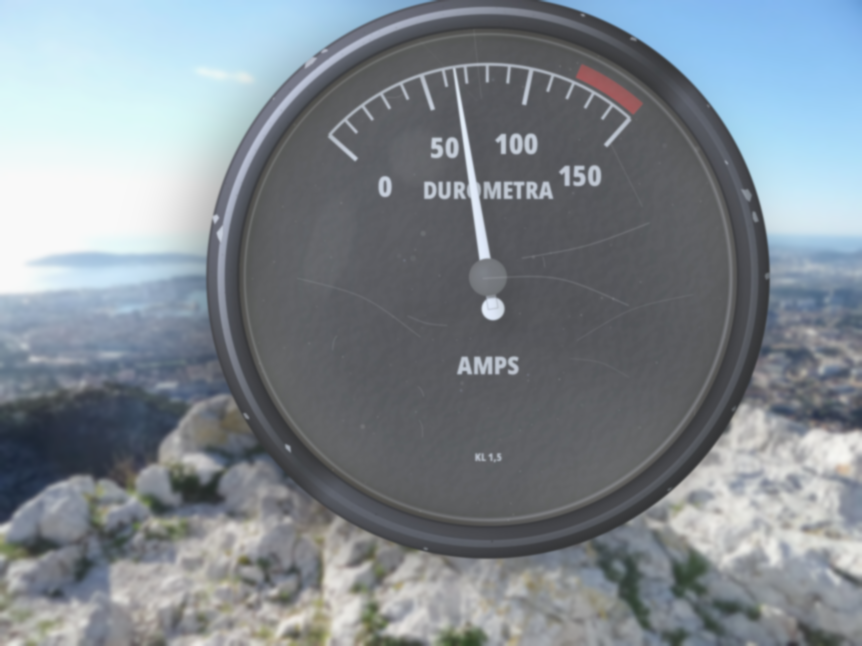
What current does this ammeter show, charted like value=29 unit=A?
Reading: value=65 unit=A
